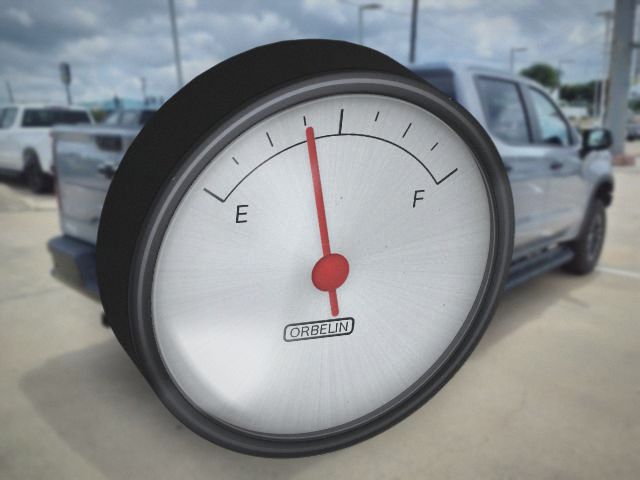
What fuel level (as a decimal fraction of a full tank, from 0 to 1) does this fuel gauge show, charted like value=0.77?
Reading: value=0.375
